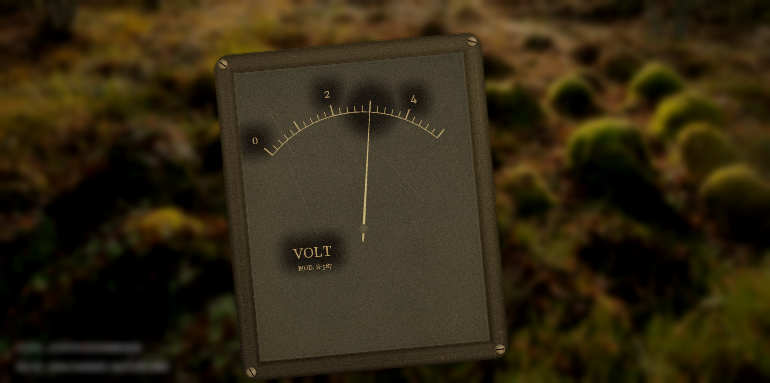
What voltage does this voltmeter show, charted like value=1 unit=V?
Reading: value=3 unit=V
